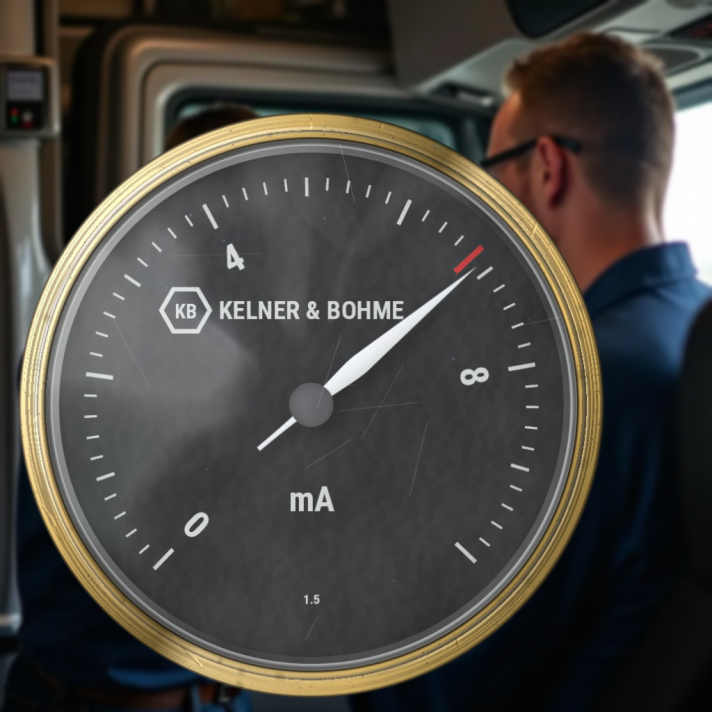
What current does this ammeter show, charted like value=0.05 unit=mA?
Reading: value=6.9 unit=mA
